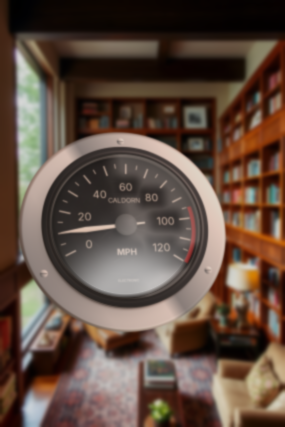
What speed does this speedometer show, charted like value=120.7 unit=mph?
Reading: value=10 unit=mph
